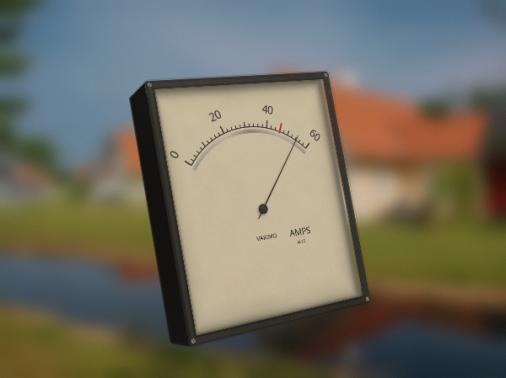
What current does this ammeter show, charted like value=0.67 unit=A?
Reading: value=54 unit=A
